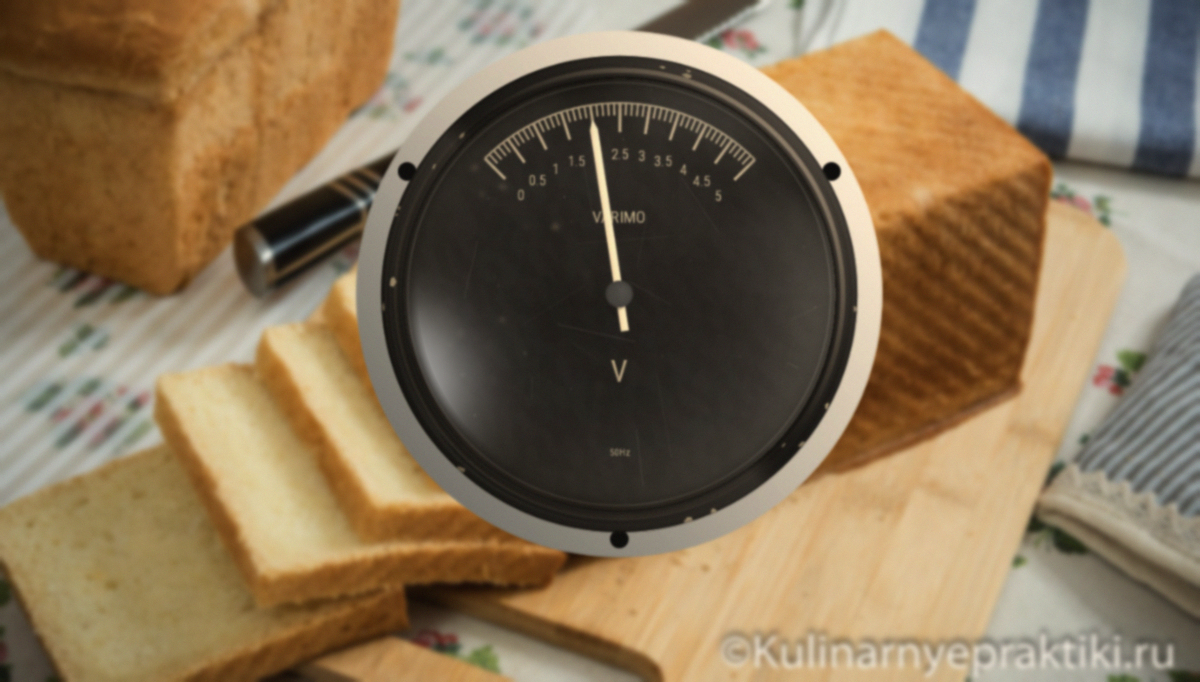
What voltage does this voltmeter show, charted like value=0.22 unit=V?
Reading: value=2 unit=V
